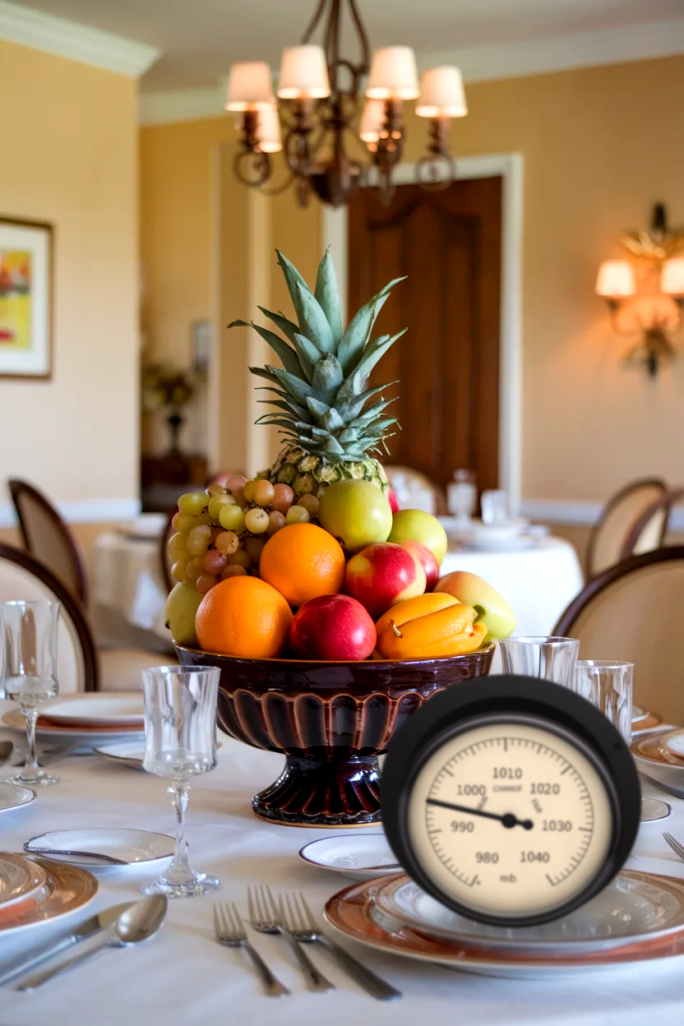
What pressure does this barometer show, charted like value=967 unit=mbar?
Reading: value=995 unit=mbar
